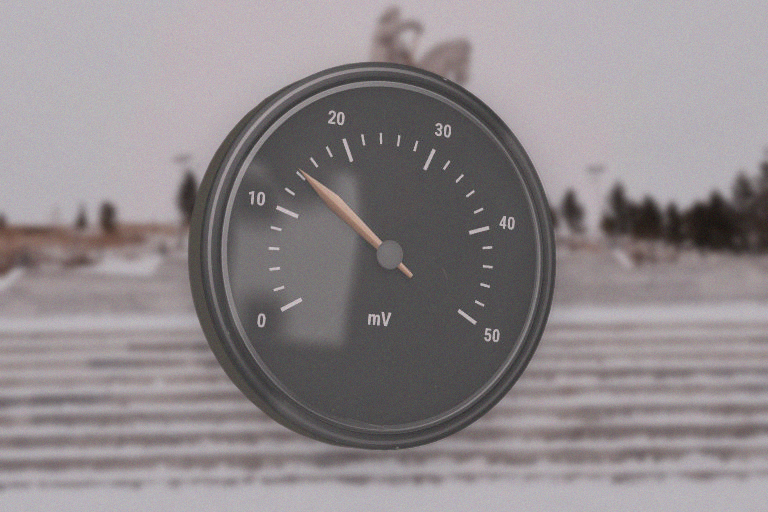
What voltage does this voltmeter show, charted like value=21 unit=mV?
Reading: value=14 unit=mV
